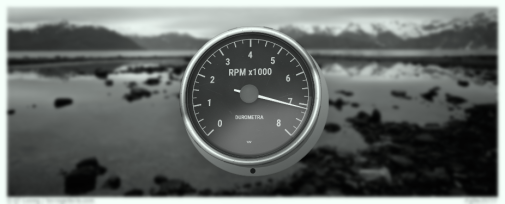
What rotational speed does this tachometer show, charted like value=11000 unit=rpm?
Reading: value=7125 unit=rpm
